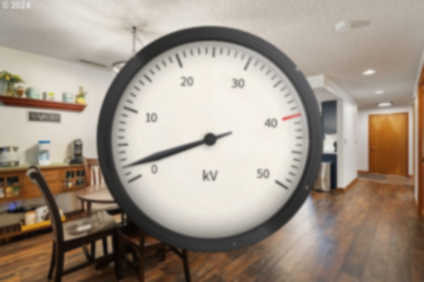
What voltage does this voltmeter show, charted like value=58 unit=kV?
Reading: value=2 unit=kV
